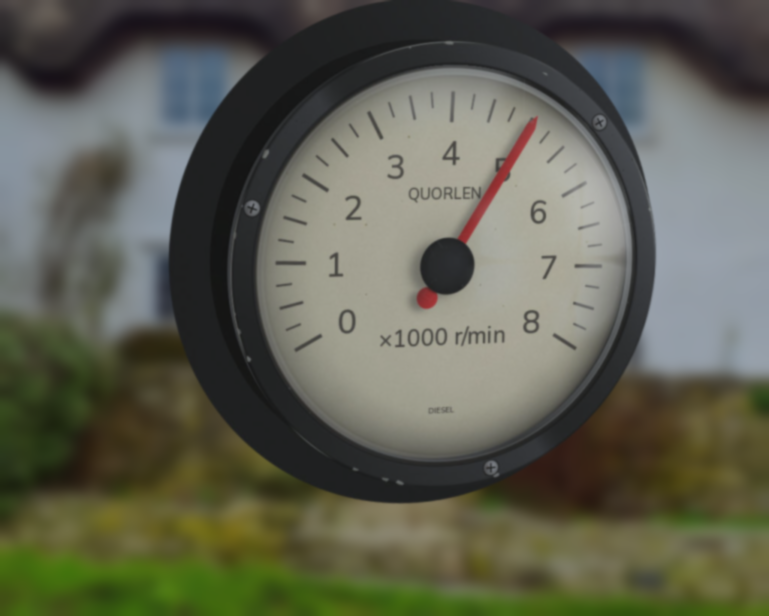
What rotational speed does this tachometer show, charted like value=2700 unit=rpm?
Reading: value=5000 unit=rpm
